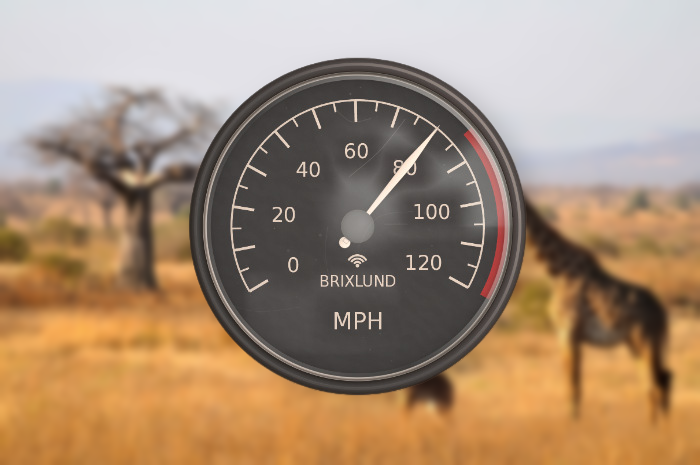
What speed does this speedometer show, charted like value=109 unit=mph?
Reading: value=80 unit=mph
